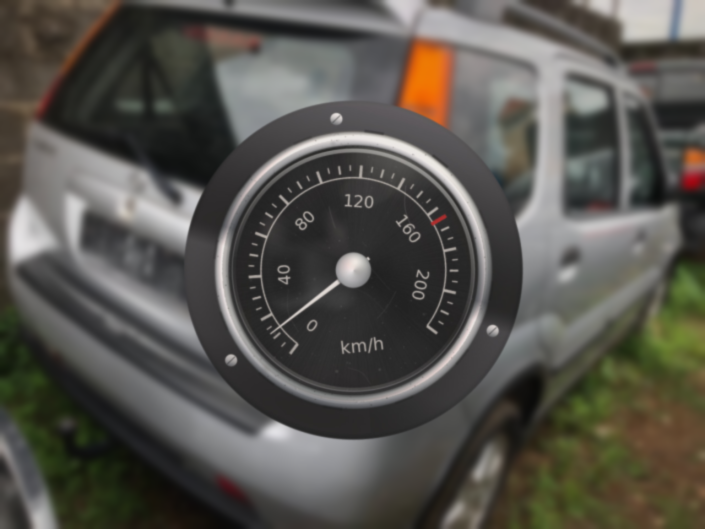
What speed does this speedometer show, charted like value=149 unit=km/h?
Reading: value=12.5 unit=km/h
